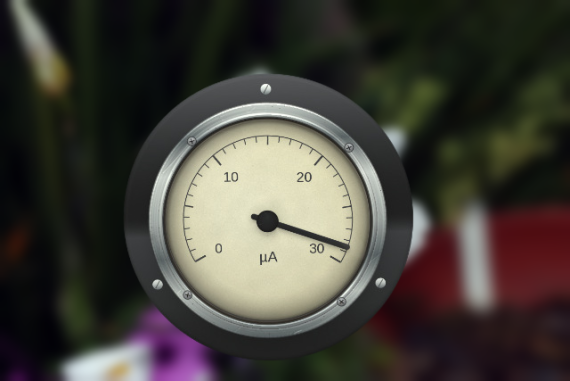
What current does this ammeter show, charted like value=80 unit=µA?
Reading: value=28.5 unit=µA
